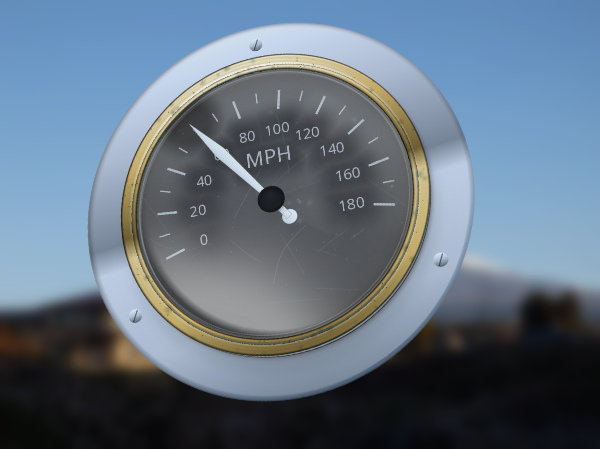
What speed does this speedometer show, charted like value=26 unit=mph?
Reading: value=60 unit=mph
